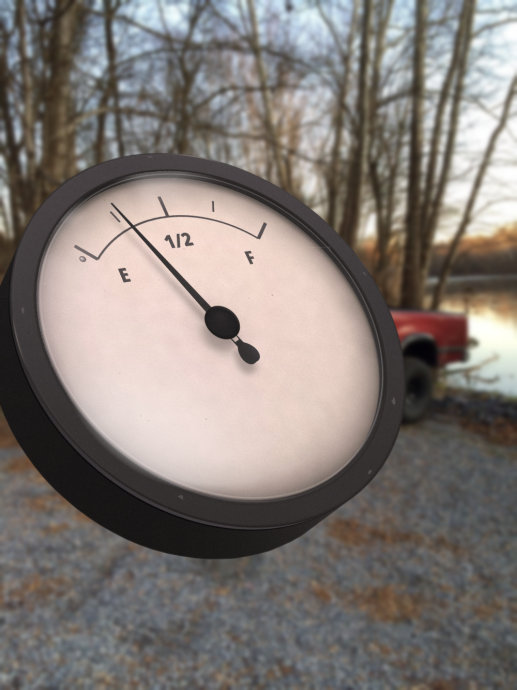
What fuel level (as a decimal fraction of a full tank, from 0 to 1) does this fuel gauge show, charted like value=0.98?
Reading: value=0.25
